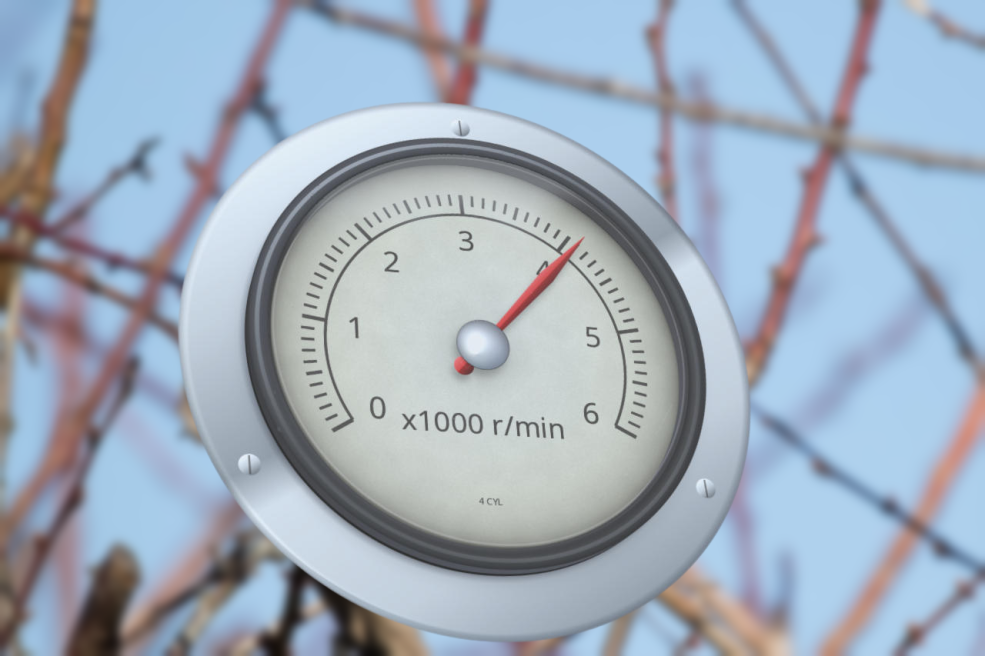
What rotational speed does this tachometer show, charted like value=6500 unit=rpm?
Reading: value=4100 unit=rpm
